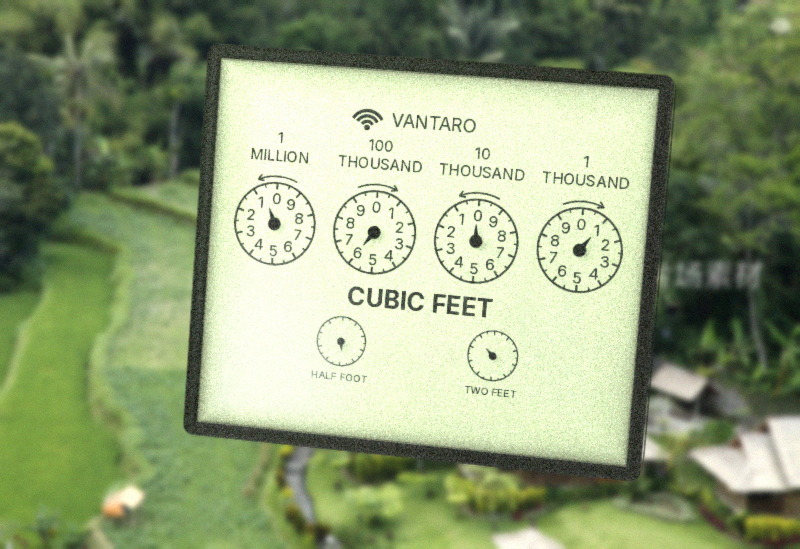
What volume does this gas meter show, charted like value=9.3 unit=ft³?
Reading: value=60100 unit=ft³
